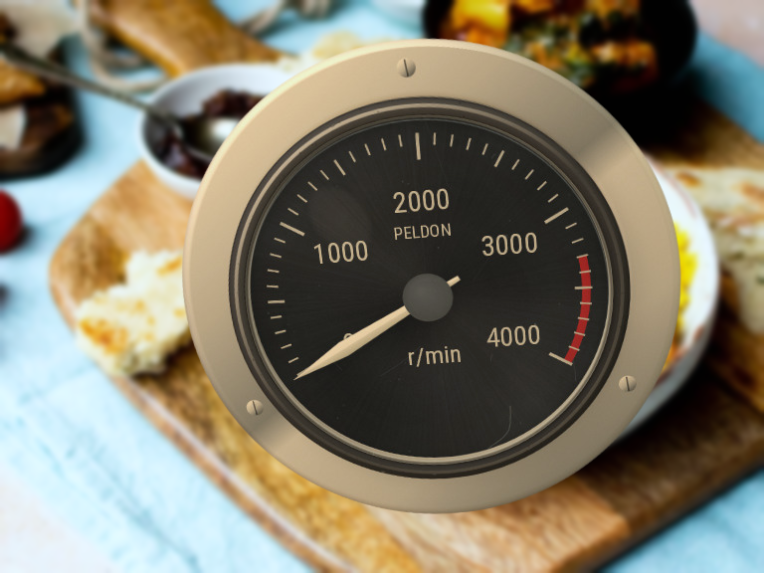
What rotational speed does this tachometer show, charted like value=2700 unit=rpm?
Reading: value=0 unit=rpm
